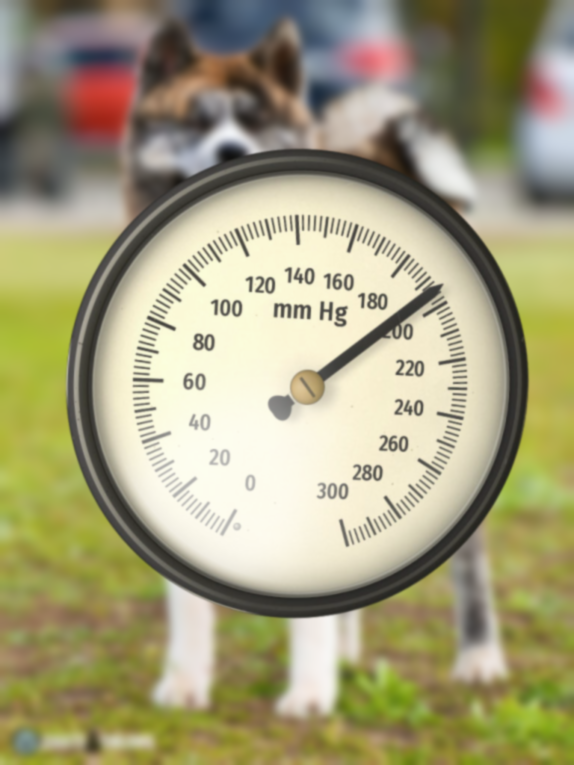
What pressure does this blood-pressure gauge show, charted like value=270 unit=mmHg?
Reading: value=194 unit=mmHg
